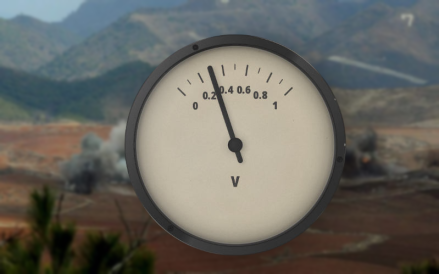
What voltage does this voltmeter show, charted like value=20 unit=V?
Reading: value=0.3 unit=V
